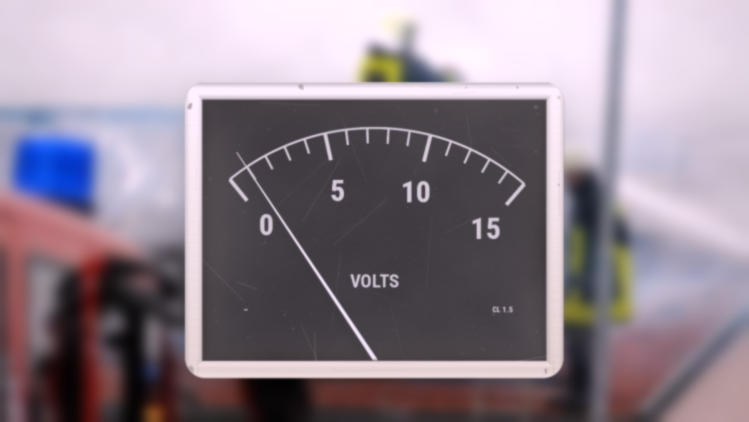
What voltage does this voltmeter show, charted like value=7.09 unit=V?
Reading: value=1 unit=V
